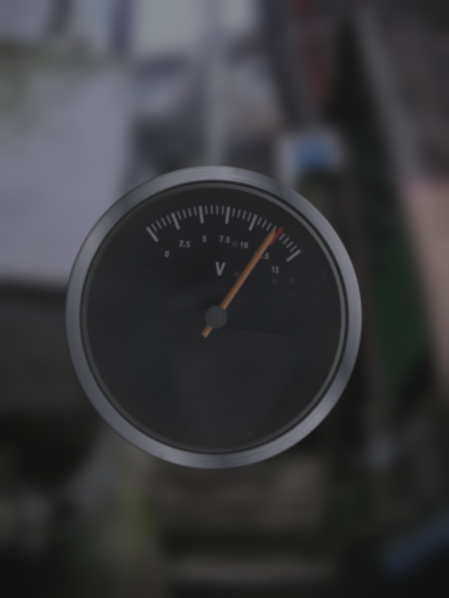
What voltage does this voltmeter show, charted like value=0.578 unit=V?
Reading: value=12 unit=V
